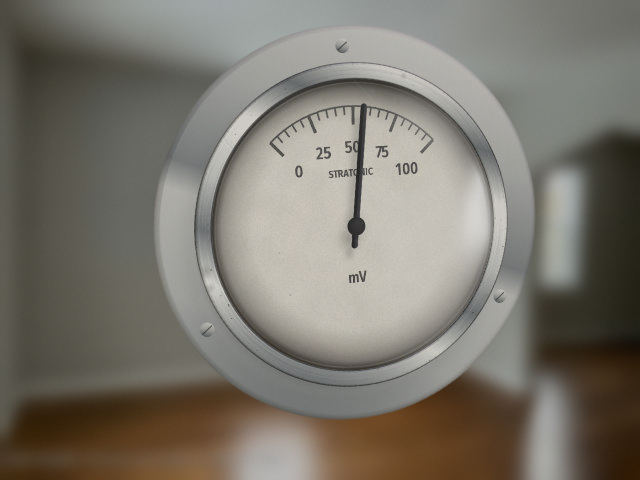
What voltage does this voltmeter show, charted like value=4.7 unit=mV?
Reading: value=55 unit=mV
